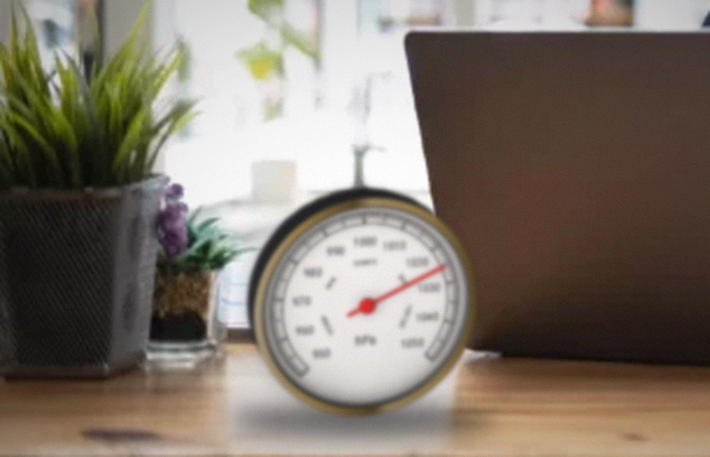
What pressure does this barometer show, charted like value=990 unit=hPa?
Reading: value=1025 unit=hPa
